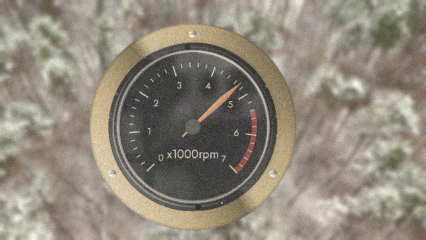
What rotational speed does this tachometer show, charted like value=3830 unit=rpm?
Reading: value=4700 unit=rpm
